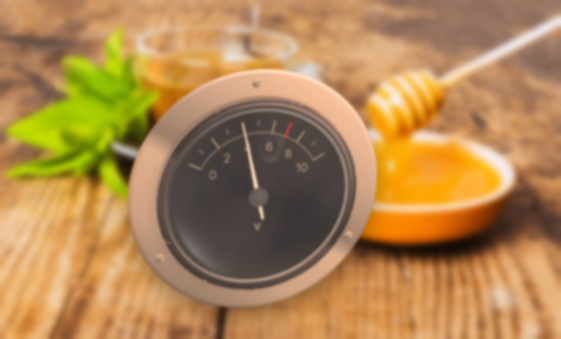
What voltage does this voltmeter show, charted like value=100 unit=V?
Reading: value=4 unit=V
